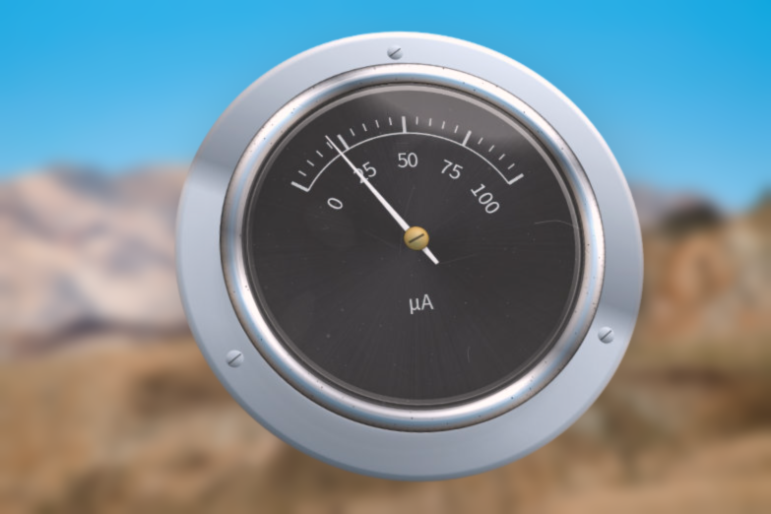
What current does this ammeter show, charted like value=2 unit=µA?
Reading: value=20 unit=µA
